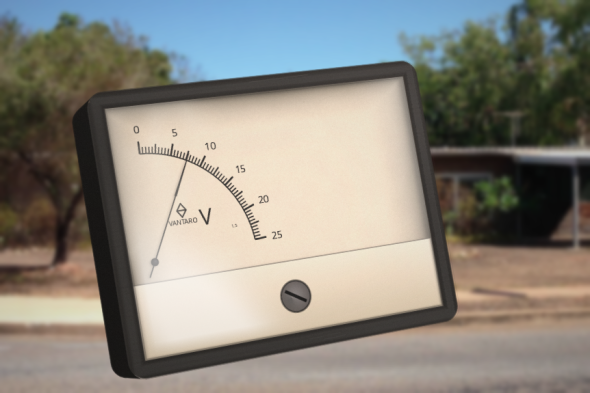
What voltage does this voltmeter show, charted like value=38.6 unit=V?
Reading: value=7.5 unit=V
